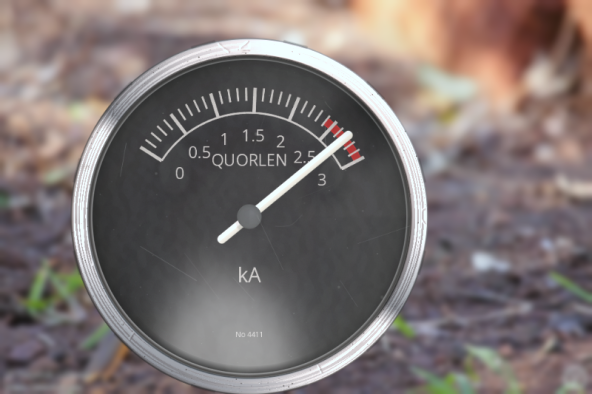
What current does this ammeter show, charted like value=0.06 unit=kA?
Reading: value=2.7 unit=kA
